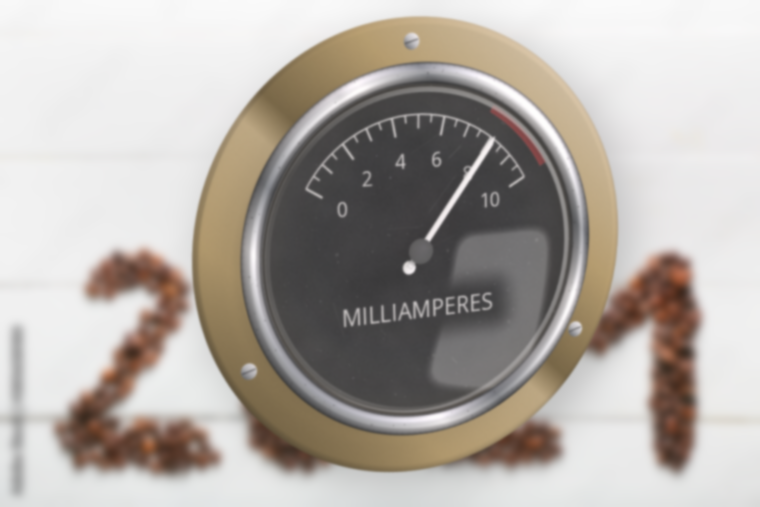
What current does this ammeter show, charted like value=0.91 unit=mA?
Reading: value=8 unit=mA
